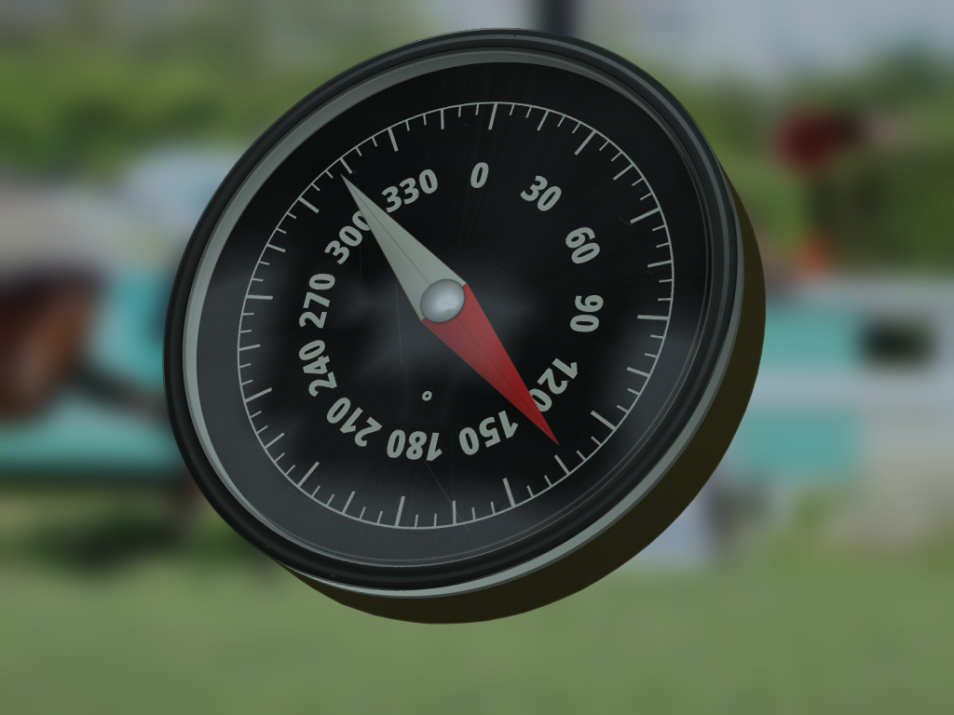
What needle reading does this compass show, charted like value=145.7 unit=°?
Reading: value=132.5 unit=°
